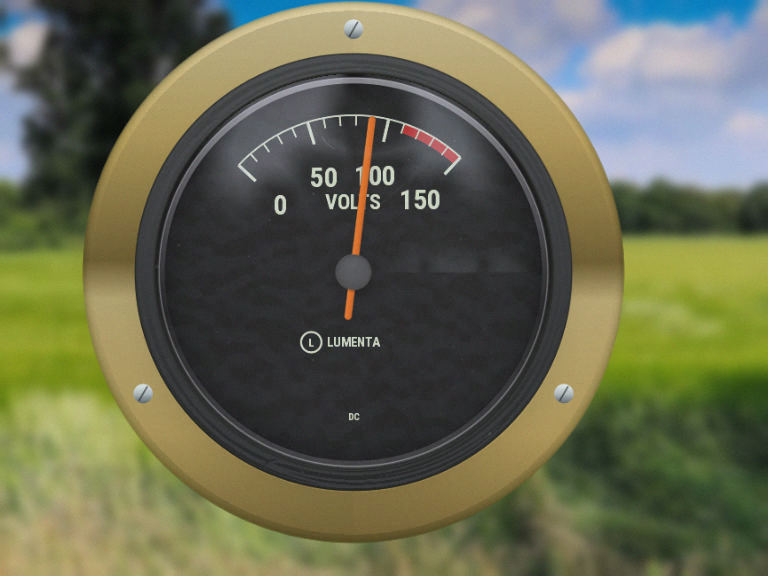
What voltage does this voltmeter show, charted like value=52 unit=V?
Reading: value=90 unit=V
